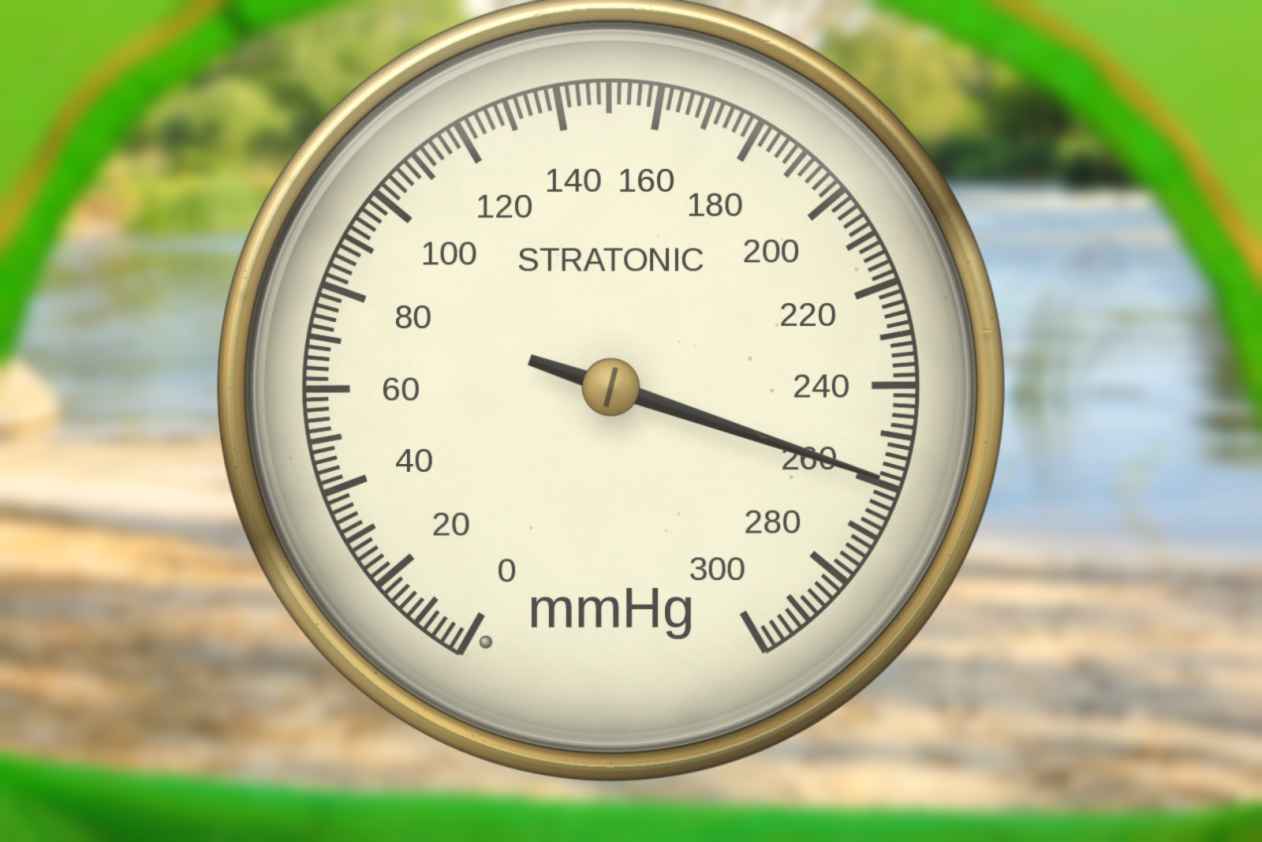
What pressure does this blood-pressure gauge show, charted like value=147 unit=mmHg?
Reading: value=259 unit=mmHg
